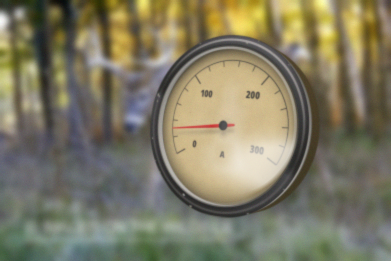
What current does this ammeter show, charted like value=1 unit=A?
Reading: value=30 unit=A
